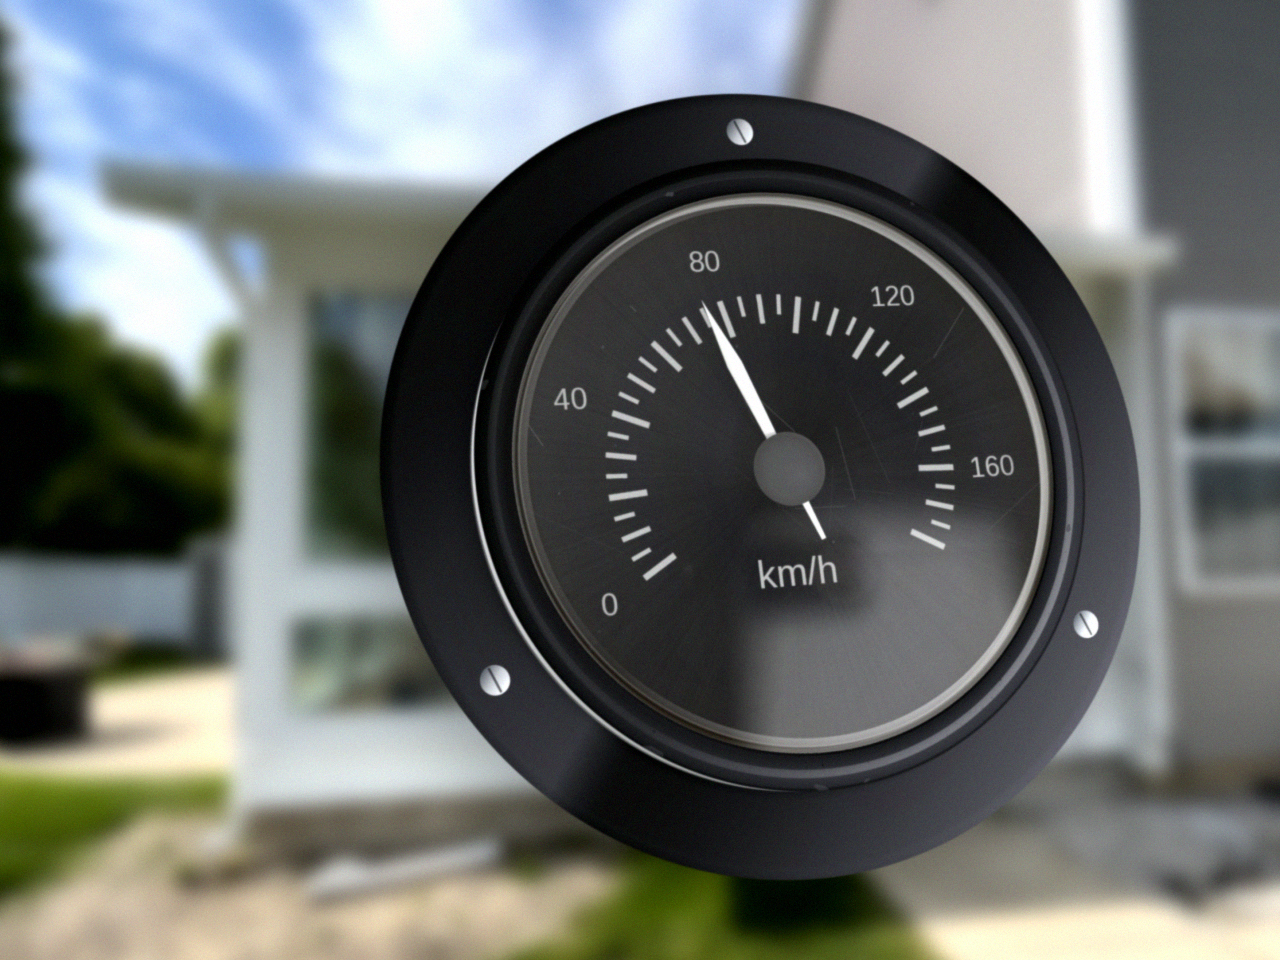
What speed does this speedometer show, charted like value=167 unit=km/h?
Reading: value=75 unit=km/h
